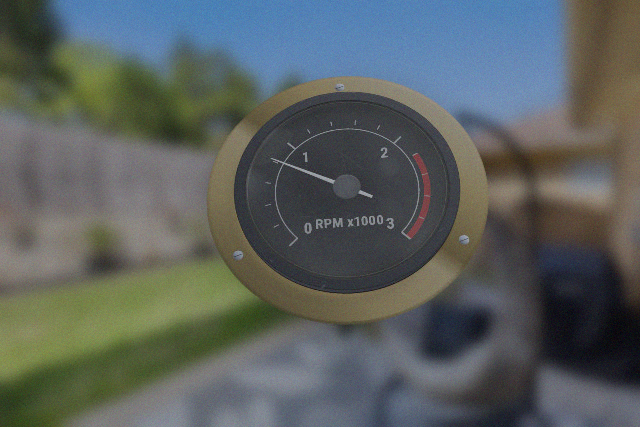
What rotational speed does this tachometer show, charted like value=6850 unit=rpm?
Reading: value=800 unit=rpm
